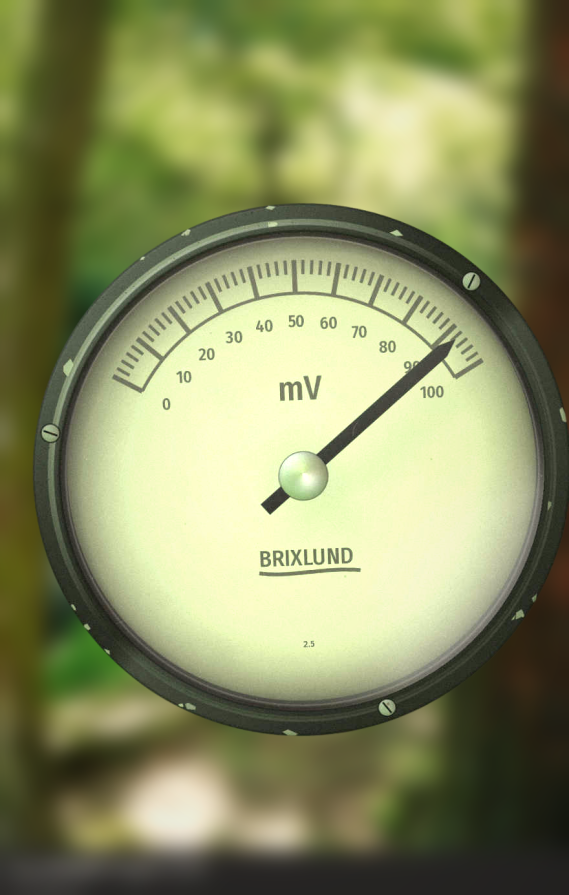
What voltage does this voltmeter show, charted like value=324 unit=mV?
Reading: value=92 unit=mV
